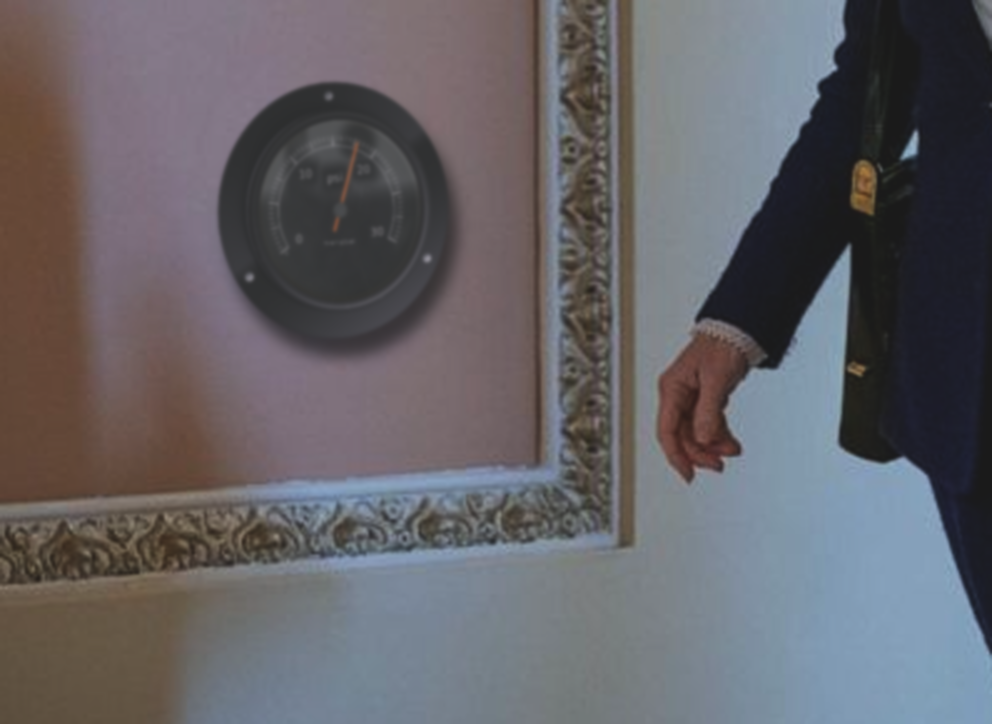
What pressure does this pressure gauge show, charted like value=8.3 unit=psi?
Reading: value=17.5 unit=psi
